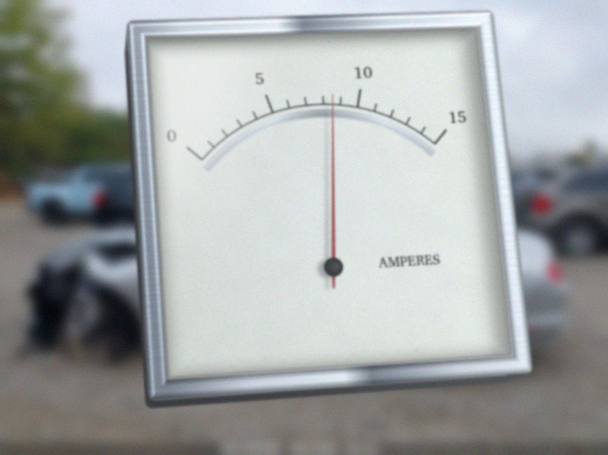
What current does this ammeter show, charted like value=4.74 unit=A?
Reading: value=8.5 unit=A
